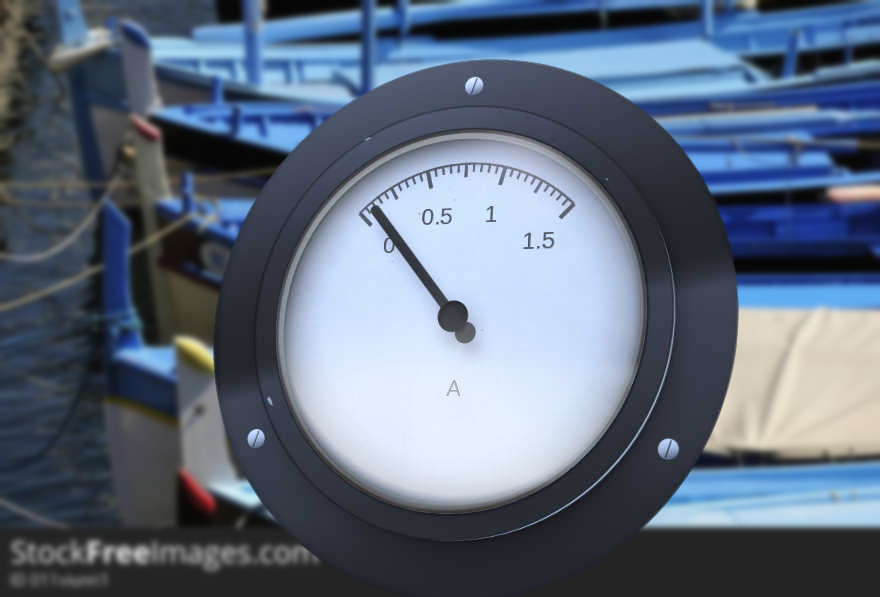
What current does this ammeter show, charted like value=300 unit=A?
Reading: value=0.1 unit=A
